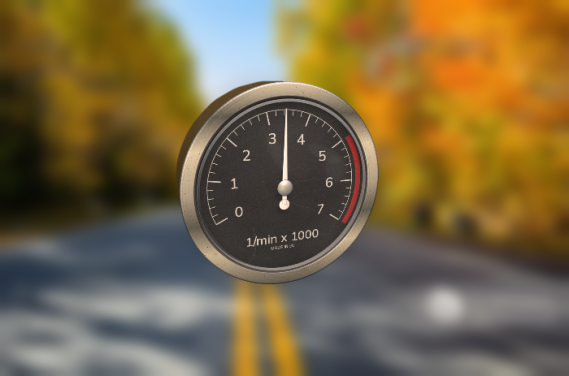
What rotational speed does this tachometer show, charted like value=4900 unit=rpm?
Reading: value=3400 unit=rpm
